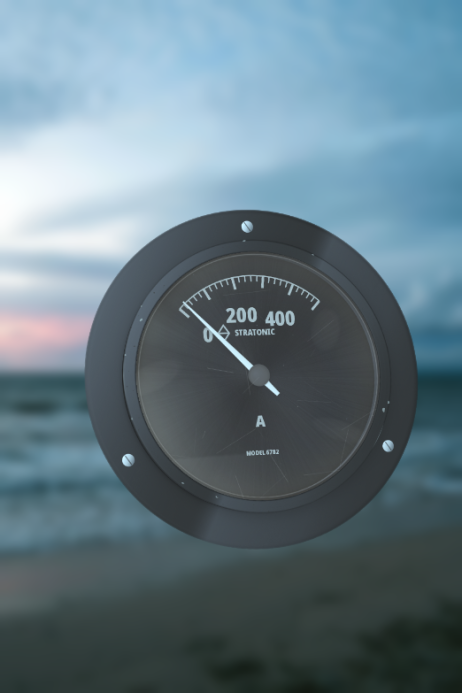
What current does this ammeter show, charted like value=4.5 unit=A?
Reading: value=20 unit=A
